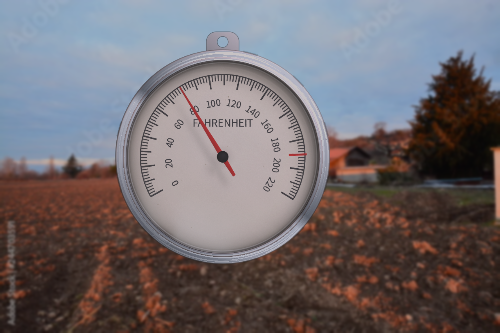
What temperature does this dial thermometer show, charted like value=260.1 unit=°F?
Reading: value=80 unit=°F
